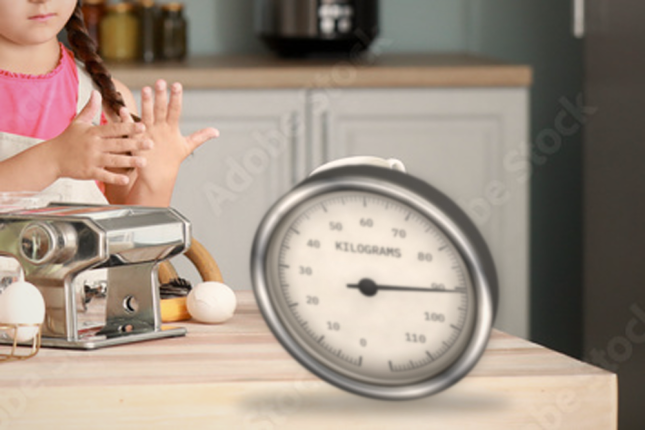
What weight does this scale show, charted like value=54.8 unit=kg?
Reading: value=90 unit=kg
